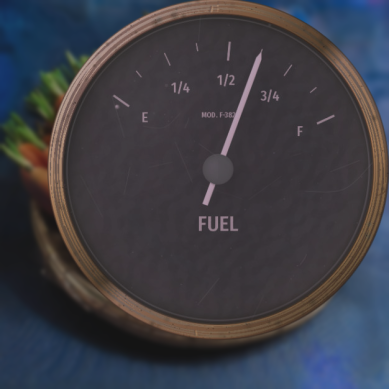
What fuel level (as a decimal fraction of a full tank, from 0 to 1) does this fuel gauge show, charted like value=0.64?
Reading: value=0.625
